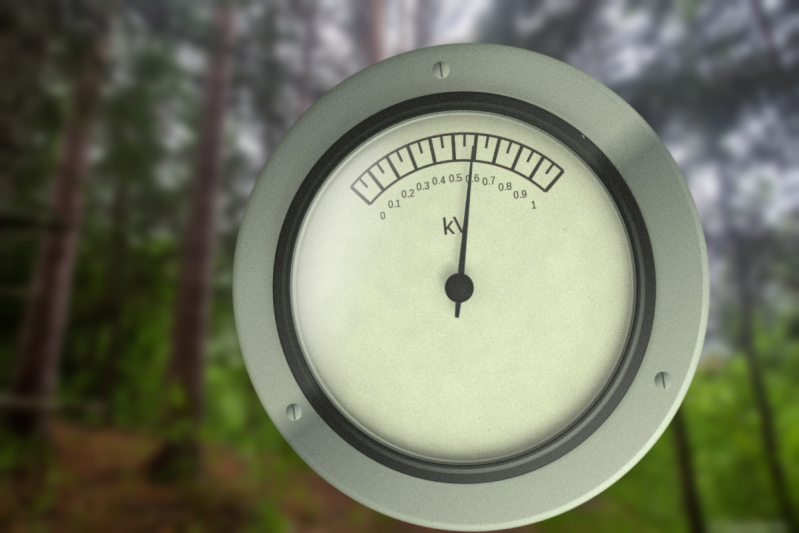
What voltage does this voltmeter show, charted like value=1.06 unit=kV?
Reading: value=0.6 unit=kV
